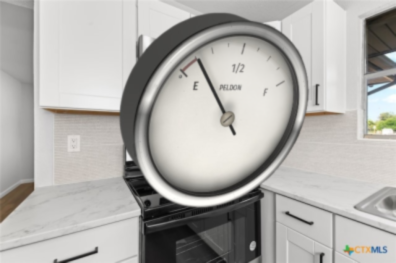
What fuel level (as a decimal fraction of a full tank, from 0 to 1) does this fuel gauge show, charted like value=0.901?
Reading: value=0.125
